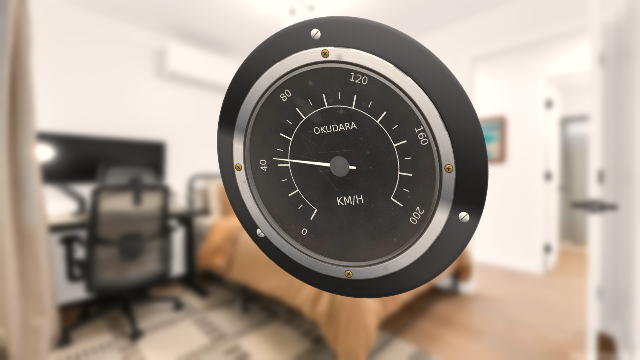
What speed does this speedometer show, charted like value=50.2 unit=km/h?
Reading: value=45 unit=km/h
